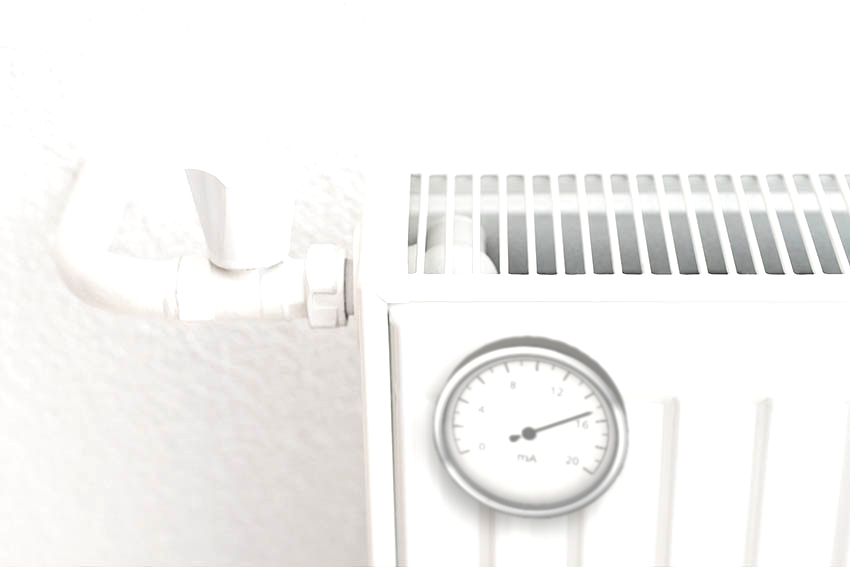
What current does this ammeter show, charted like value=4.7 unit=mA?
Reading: value=15 unit=mA
